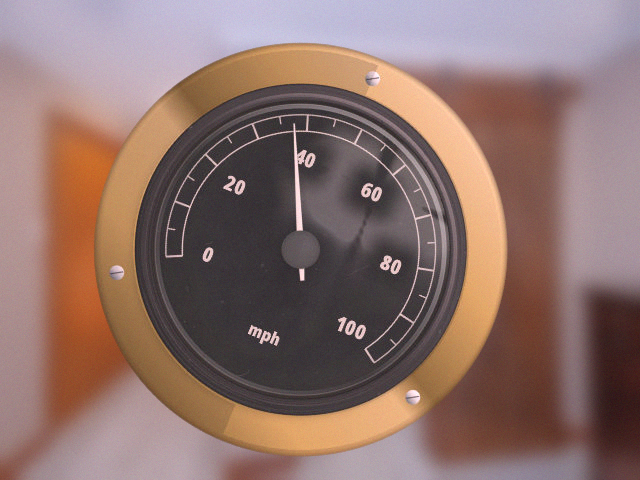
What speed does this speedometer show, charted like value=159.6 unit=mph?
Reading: value=37.5 unit=mph
